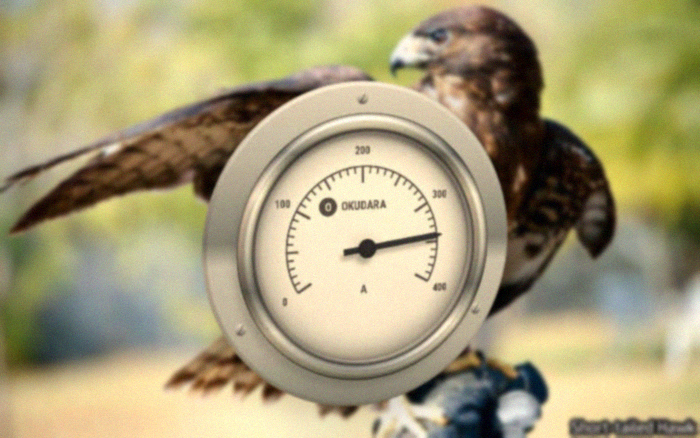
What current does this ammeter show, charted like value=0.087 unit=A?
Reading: value=340 unit=A
